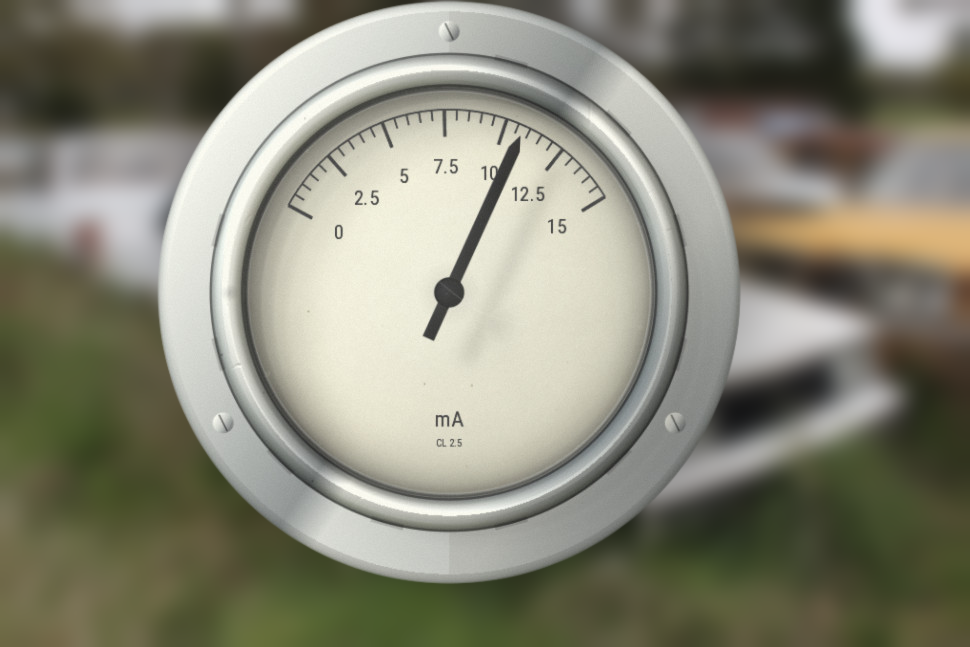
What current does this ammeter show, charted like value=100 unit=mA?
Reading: value=10.75 unit=mA
